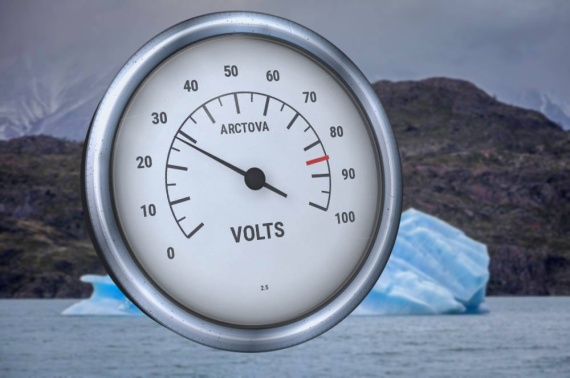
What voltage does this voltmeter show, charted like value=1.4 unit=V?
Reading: value=27.5 unit=V
